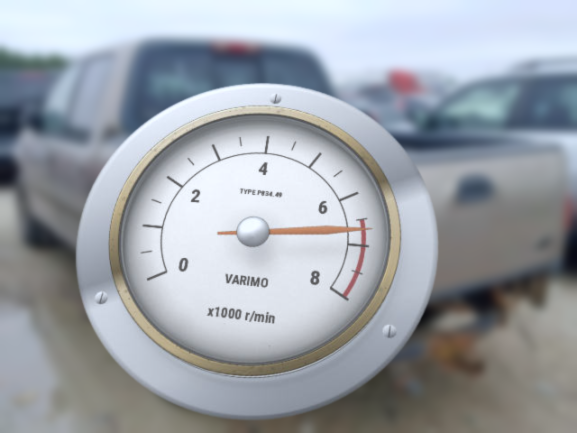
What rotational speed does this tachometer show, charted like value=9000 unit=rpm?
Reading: value=6750 unit=rpm
